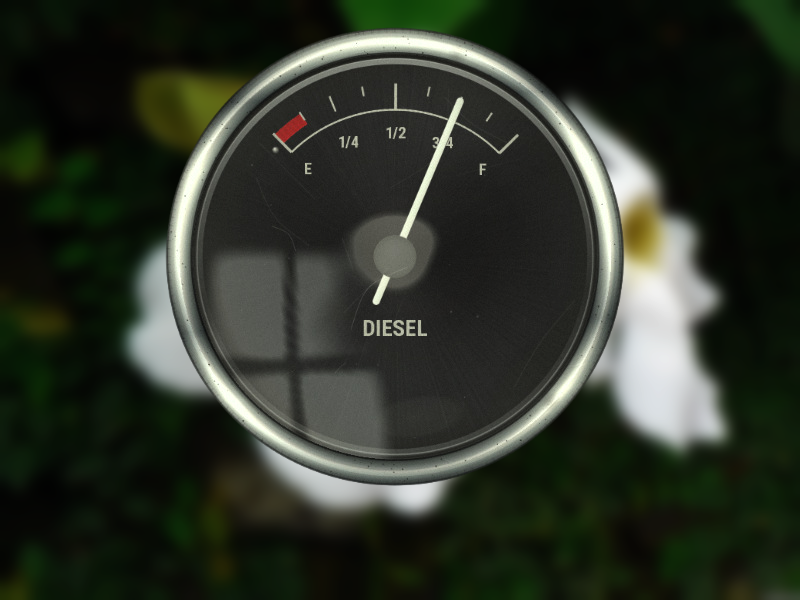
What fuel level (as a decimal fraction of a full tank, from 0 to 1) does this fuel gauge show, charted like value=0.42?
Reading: value=0.75
